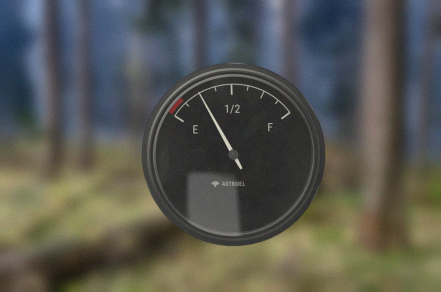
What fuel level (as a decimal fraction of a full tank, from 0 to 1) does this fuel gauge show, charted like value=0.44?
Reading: value=0.25
